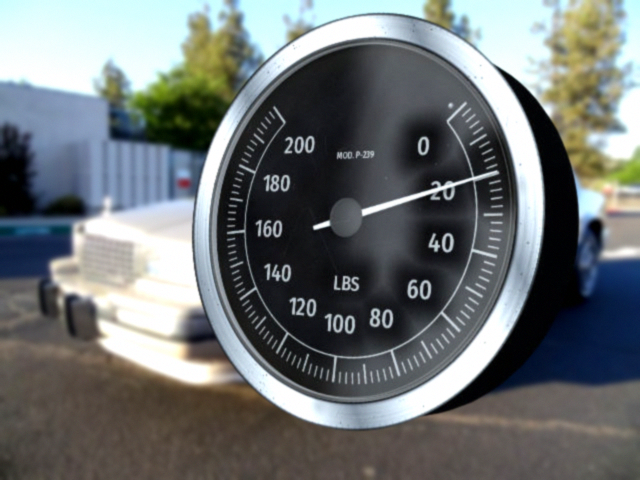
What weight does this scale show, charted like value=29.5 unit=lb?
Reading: value=20 unit=lb
